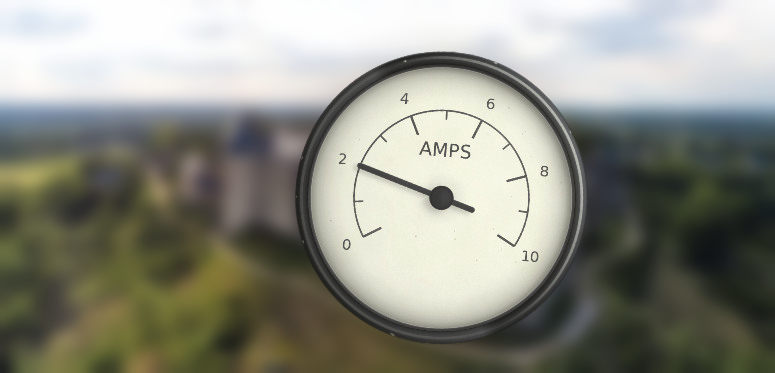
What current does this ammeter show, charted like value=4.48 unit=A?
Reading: value=2 unit=A
